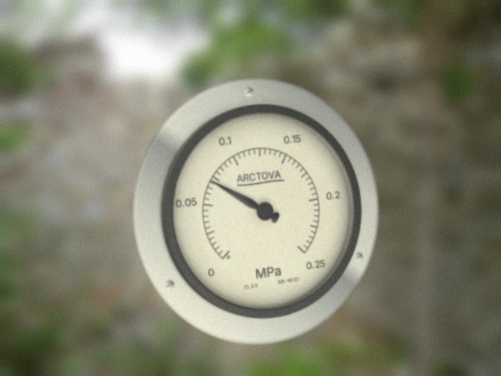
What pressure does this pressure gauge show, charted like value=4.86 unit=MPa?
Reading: value=0.07 unit=MPa
